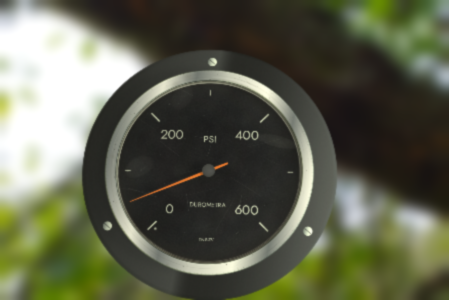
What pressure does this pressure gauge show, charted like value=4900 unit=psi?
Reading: value=50 unit=psi
